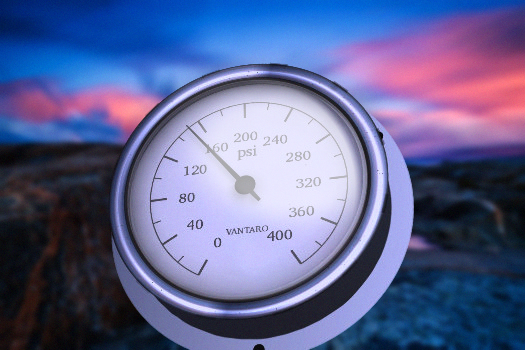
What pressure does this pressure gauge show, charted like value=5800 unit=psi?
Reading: value=150 unit=psi
